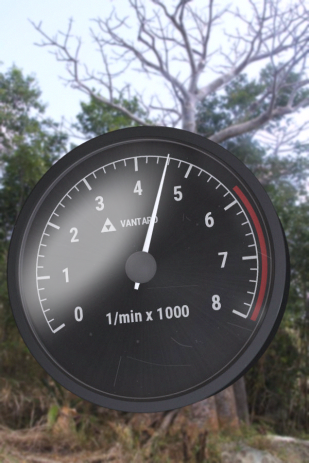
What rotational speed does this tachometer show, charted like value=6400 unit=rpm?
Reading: value=4600 unit=rpm
